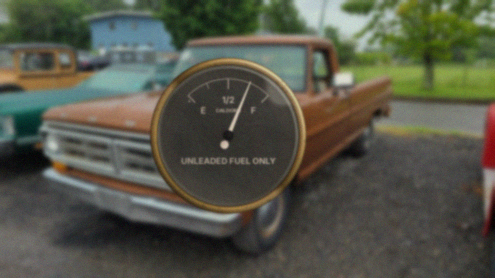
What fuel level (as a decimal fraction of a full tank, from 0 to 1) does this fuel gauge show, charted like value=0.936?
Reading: value=0.75
